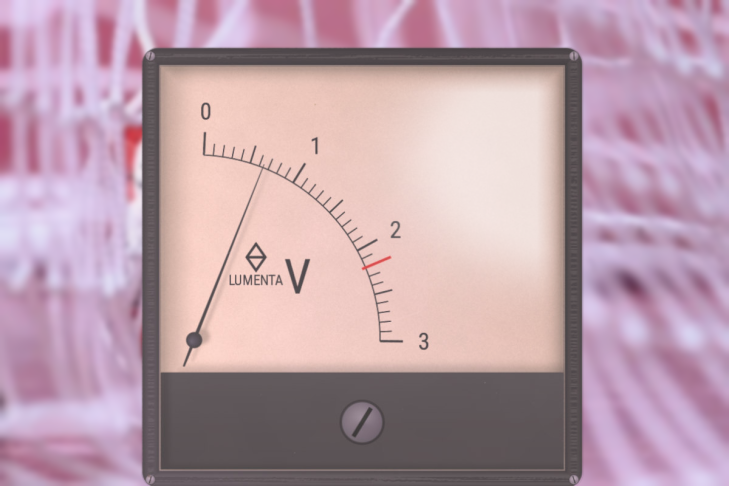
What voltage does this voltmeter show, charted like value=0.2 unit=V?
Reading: value=0.65 unit=V
